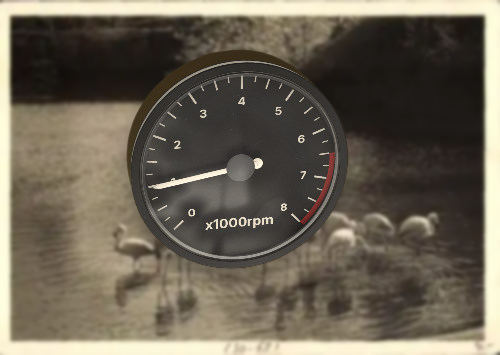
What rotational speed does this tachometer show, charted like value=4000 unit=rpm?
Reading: value=1000 unit=rpm
